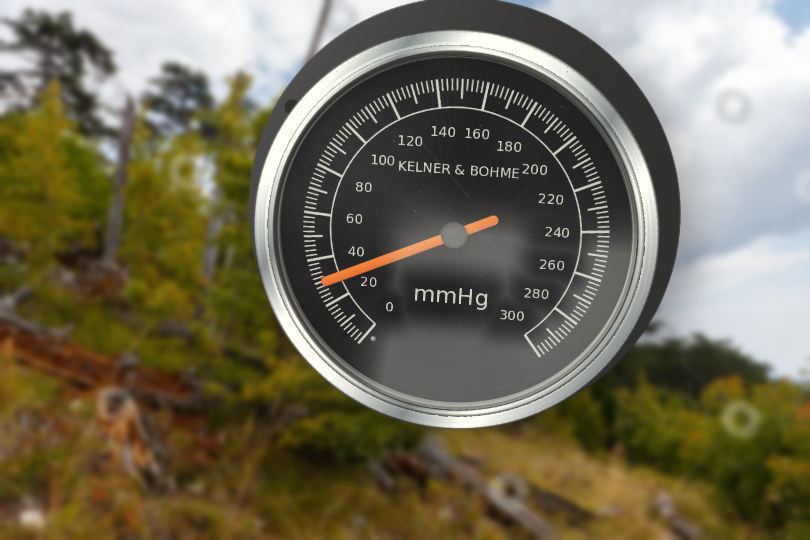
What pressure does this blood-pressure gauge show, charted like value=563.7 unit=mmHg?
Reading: value=30 unit=mmHg
